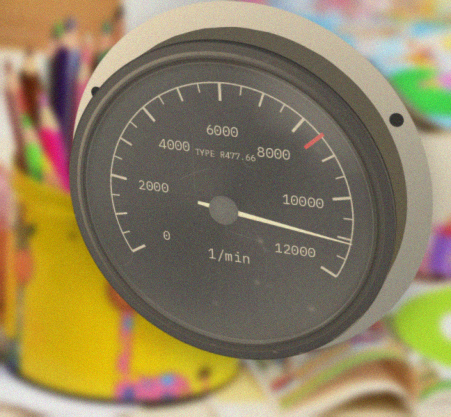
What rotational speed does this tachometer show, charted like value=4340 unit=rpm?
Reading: value=11000 unit=rpm
